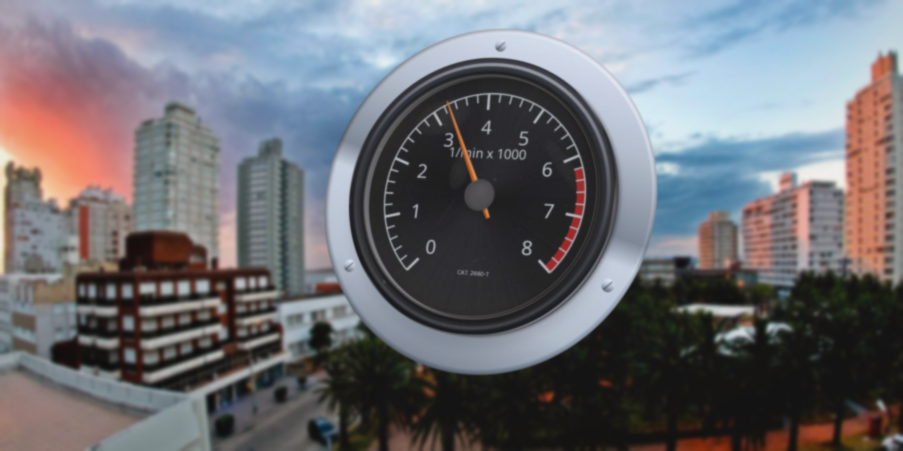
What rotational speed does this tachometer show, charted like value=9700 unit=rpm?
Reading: value=3300 unit=rpm
